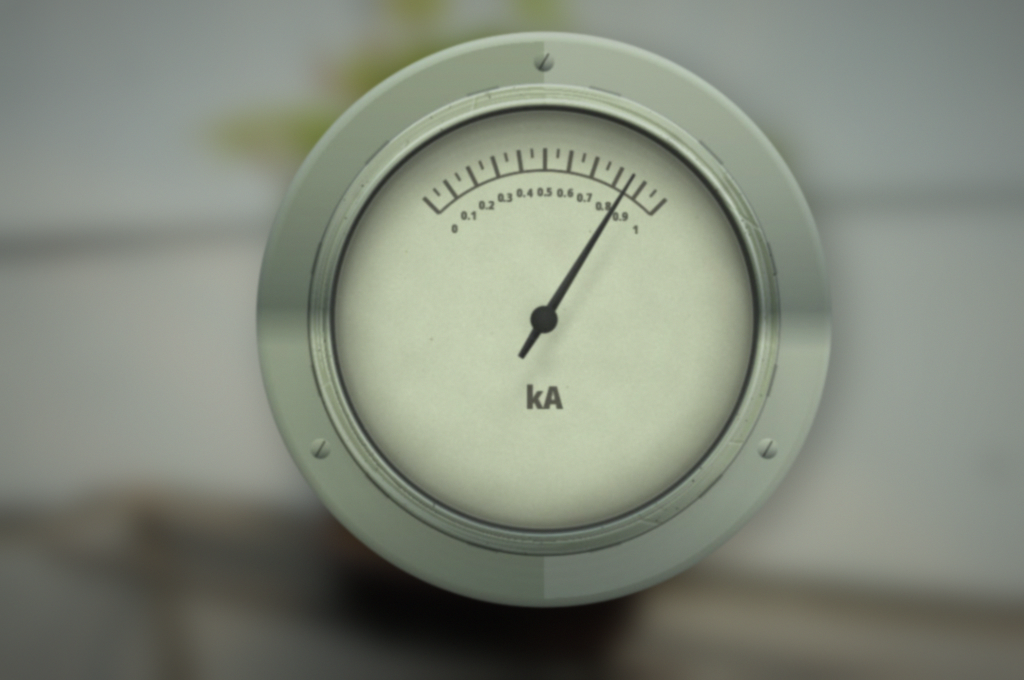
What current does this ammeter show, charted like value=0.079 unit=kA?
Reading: value=0.85 unit=kA
